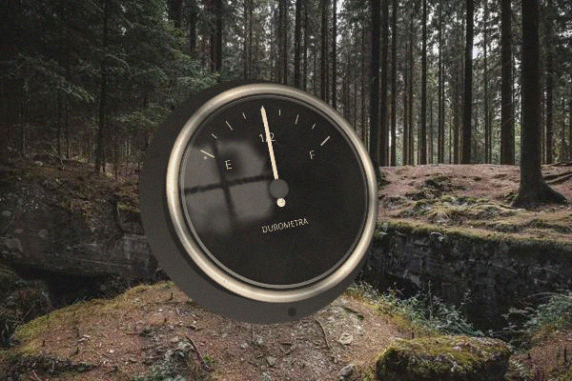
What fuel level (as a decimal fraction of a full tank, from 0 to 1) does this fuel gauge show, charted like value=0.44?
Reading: value=0.5
